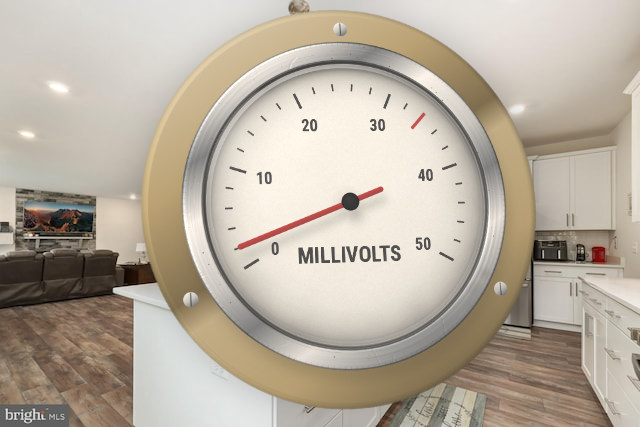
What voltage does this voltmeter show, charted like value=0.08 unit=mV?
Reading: value=2 unit=mV
